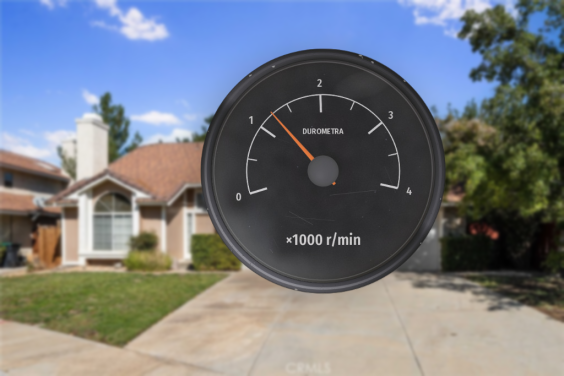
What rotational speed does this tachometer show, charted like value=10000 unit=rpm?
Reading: value=1250 unit=rpm
